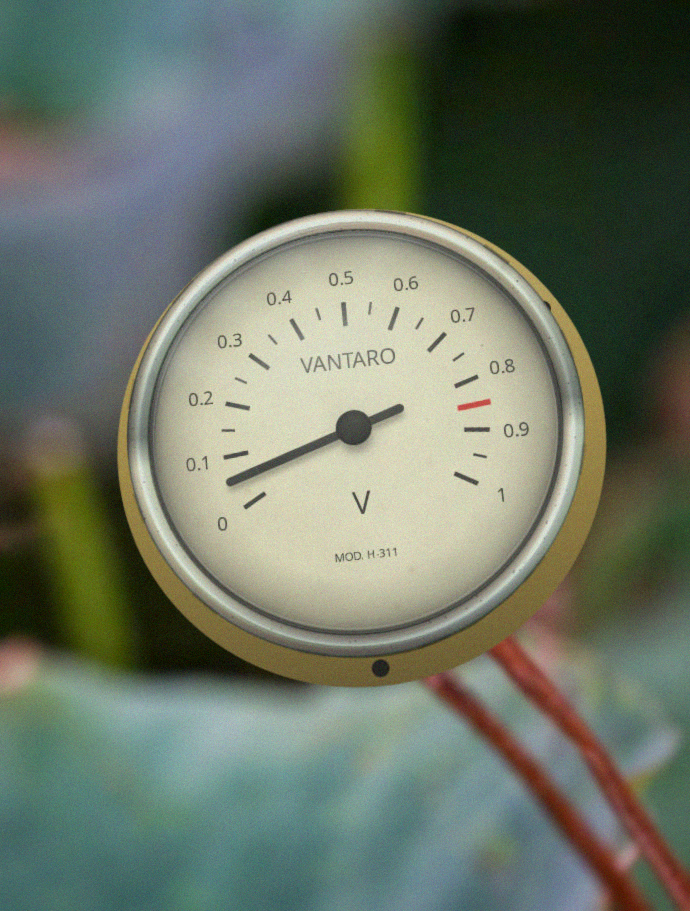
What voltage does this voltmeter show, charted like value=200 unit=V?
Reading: value=0.05 unit=V
